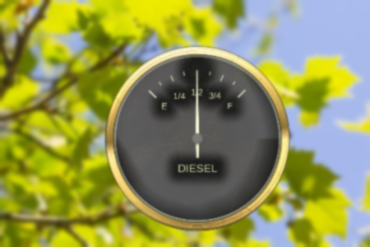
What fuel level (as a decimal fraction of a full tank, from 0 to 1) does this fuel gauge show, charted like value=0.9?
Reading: value=0.5
